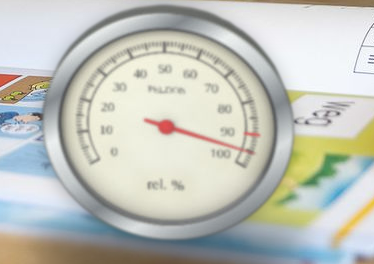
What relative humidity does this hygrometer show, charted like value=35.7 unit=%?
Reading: value=95 unit=%
